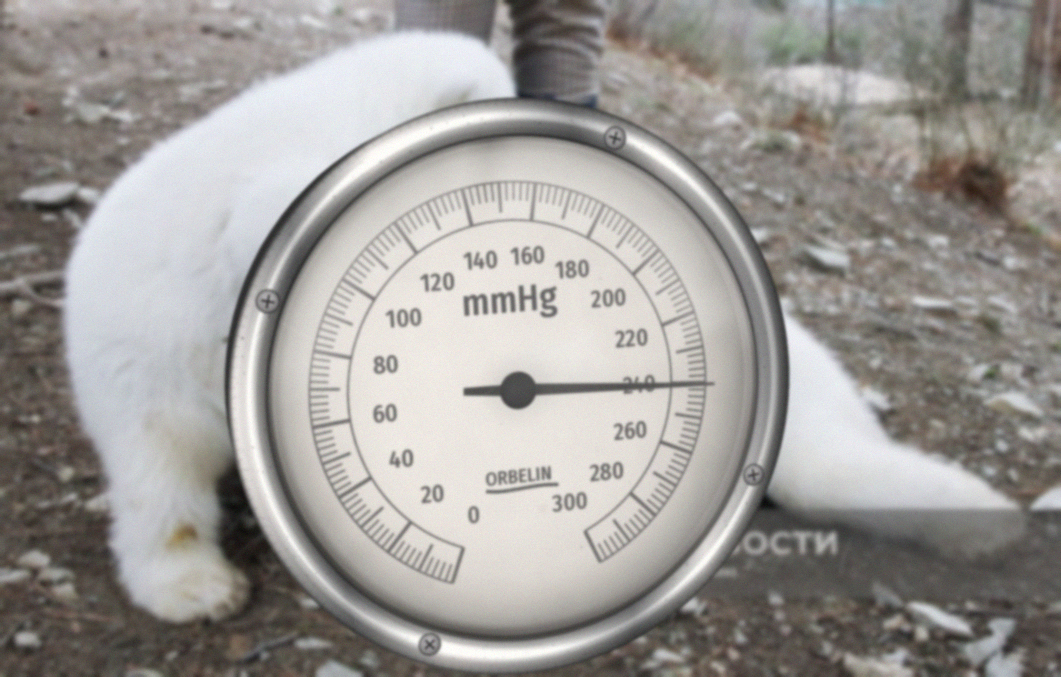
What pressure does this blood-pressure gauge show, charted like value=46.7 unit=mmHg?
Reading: value=240 unit=mmHg
